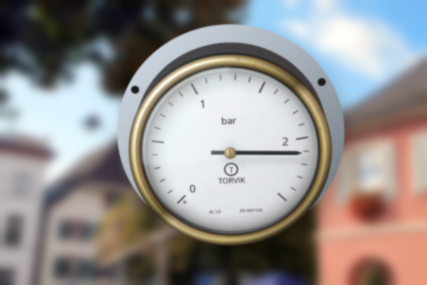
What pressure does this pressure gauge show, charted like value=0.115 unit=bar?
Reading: value=2.1 unit=bar
